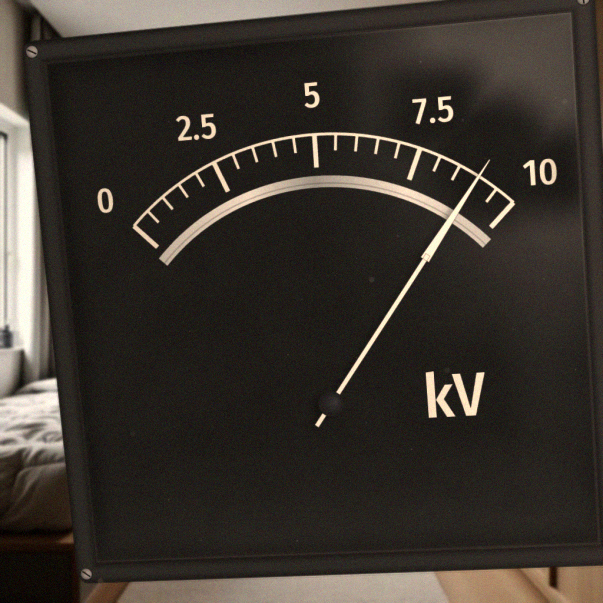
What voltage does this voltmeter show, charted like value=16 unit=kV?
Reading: value=9 unit=kV
